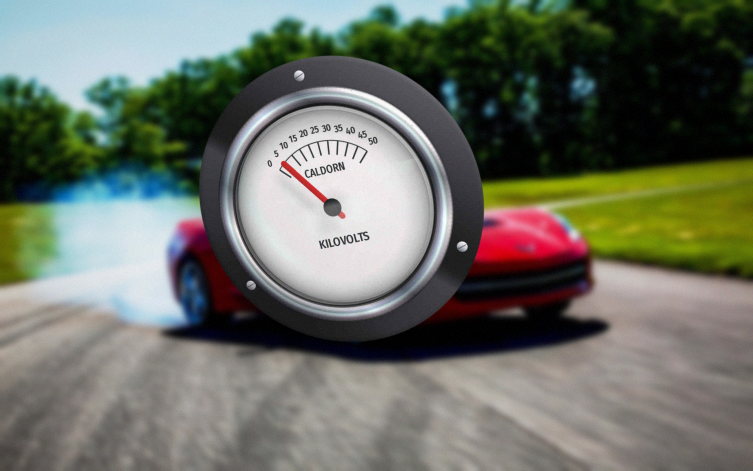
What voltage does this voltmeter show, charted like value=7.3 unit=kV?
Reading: value=5 unit=kV
